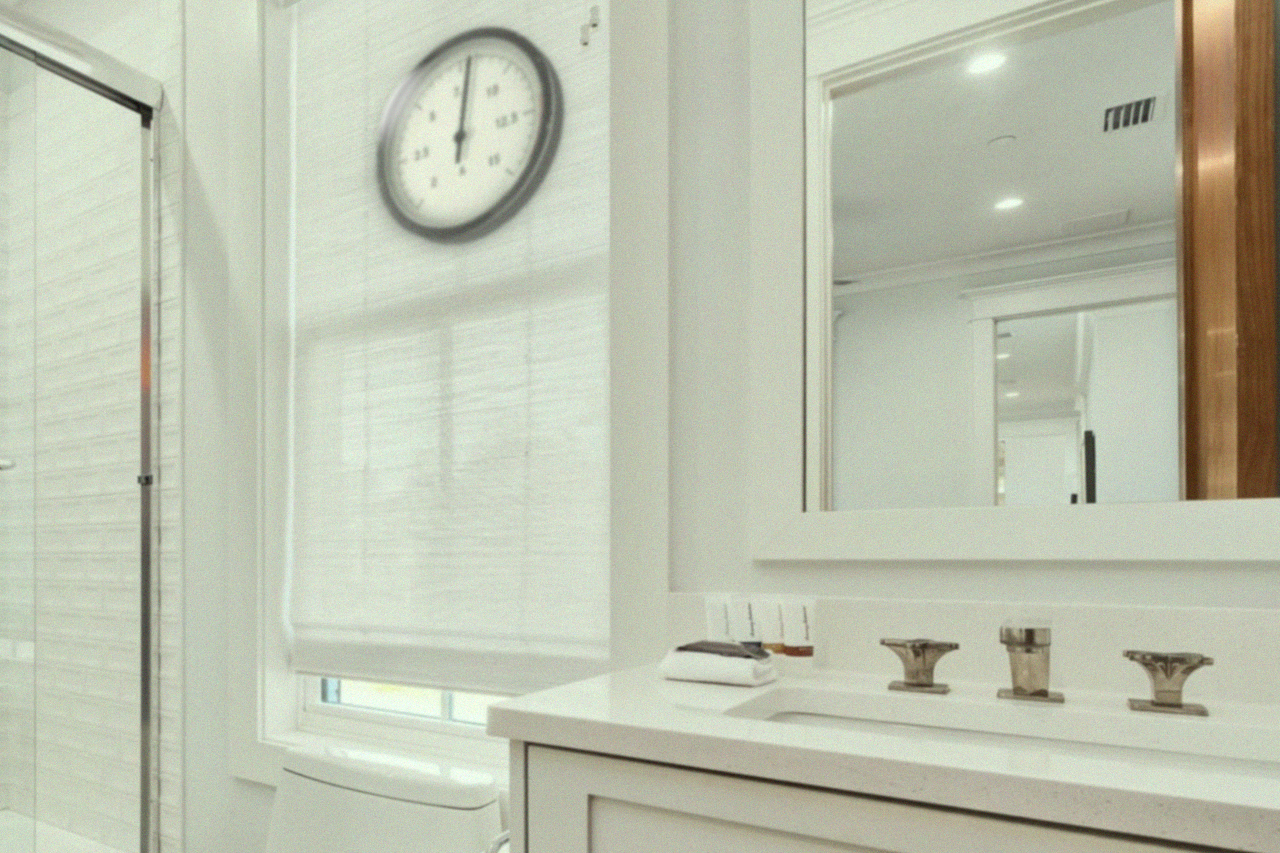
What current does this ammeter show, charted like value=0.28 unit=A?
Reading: value=8 unit=A
